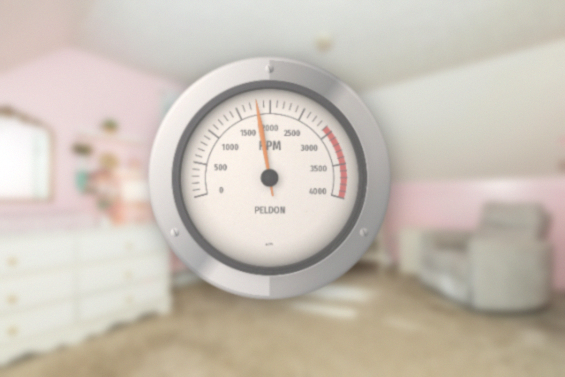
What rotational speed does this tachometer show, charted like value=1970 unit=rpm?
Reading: value=1800 unit=rpm
